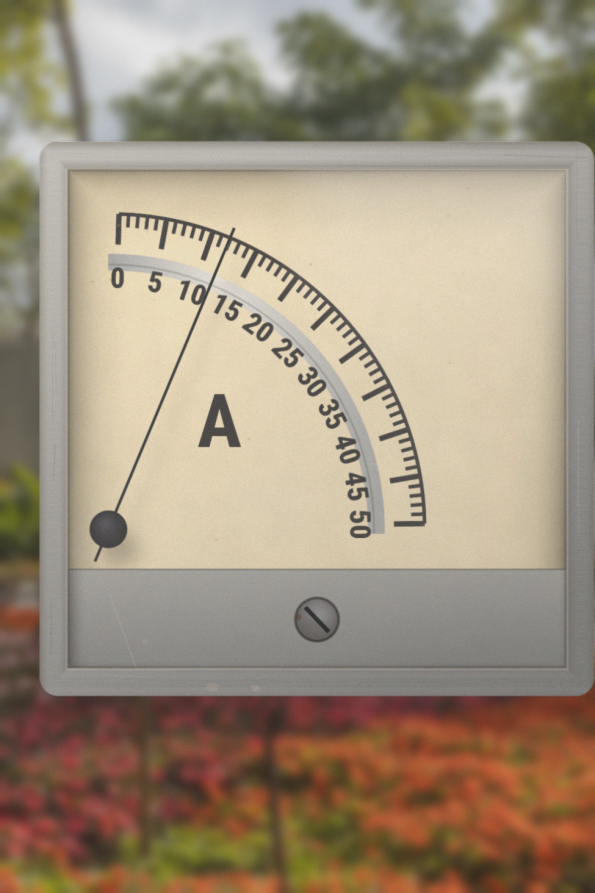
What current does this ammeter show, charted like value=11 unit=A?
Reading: value=12 unit=A
